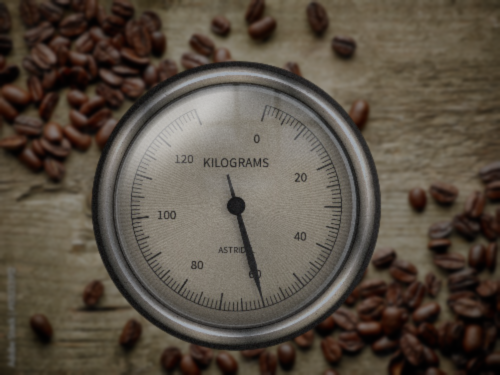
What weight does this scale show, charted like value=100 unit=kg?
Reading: value=60 unit=kg
